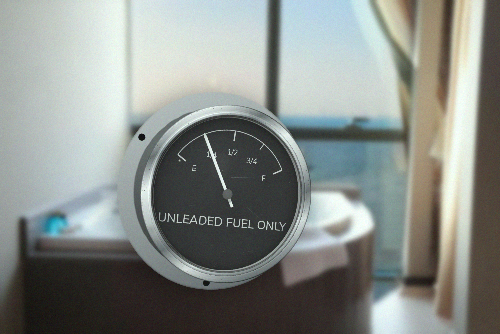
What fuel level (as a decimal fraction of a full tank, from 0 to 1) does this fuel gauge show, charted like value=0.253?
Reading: value=0.25
